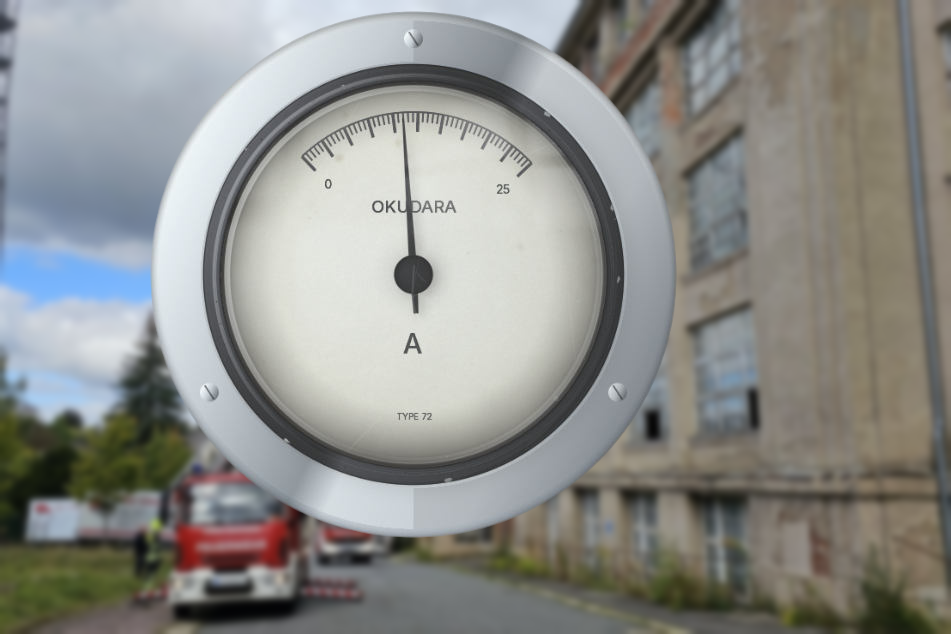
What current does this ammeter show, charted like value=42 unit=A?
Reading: value=11 unit=A
